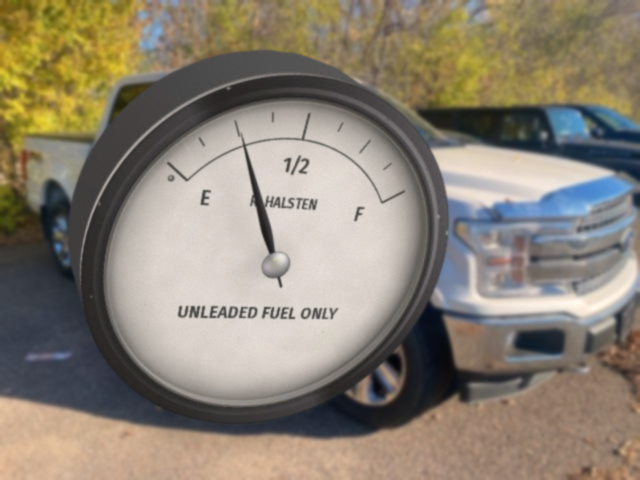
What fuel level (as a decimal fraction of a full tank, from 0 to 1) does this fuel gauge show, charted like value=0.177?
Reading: value=0.25
